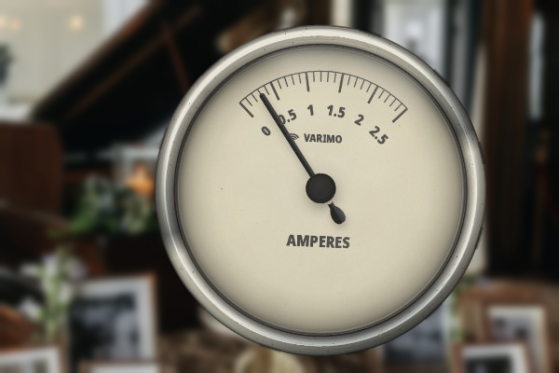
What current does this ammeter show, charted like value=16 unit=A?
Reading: value=0.3 unit=A
